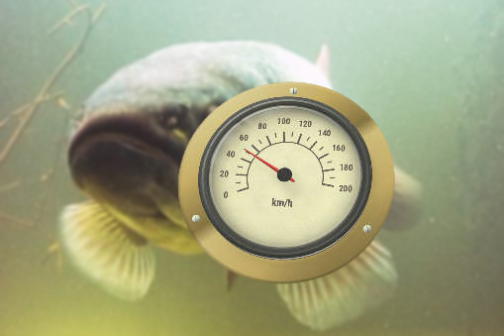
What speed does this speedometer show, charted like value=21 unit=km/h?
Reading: value=50 unit=km/h
